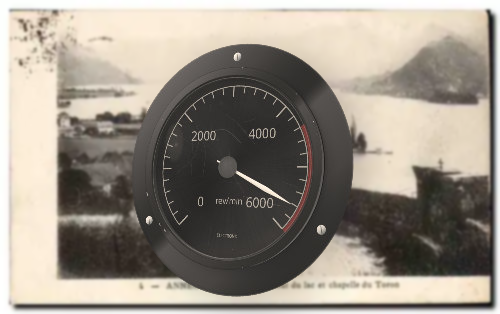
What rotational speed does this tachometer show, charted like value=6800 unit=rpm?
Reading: value=5600 unit=rpm
